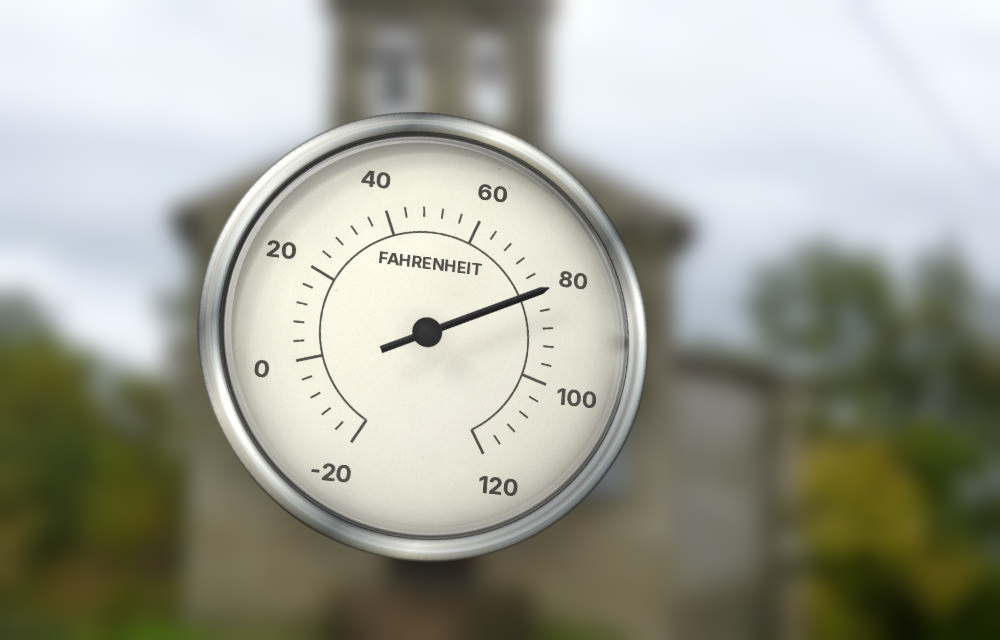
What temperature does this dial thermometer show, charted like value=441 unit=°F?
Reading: value=80 unit=°F
